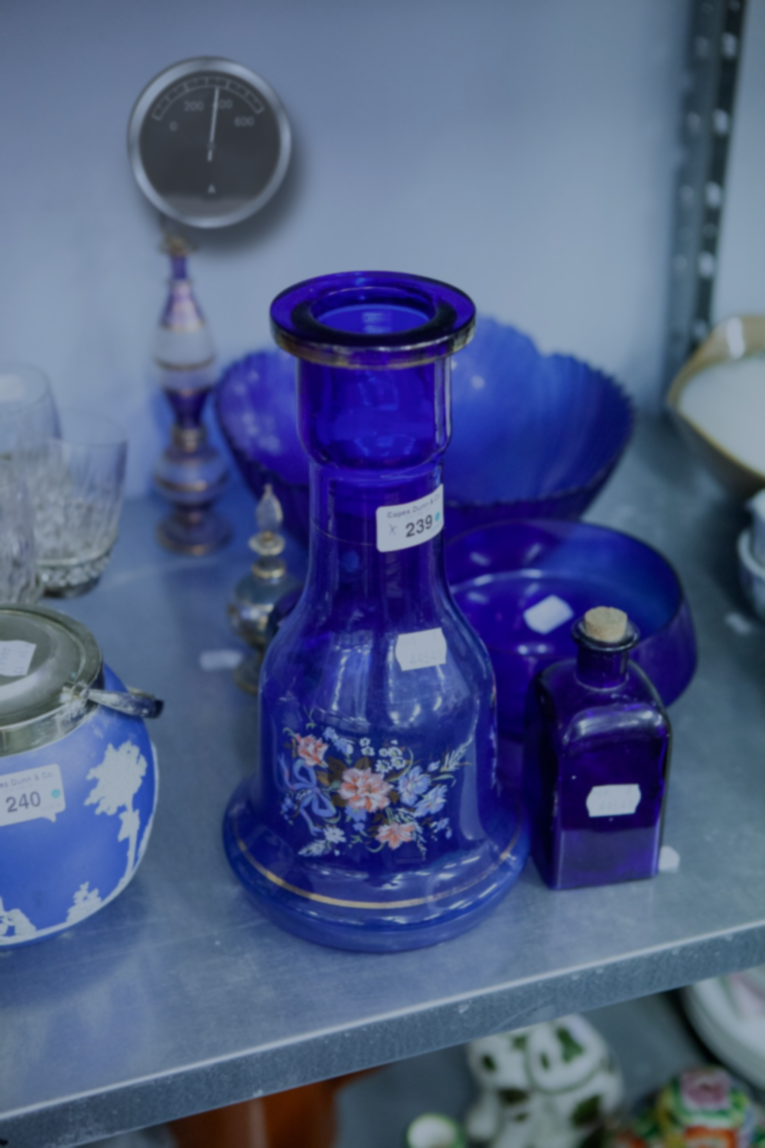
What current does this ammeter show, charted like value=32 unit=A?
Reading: value=350 unit=A
